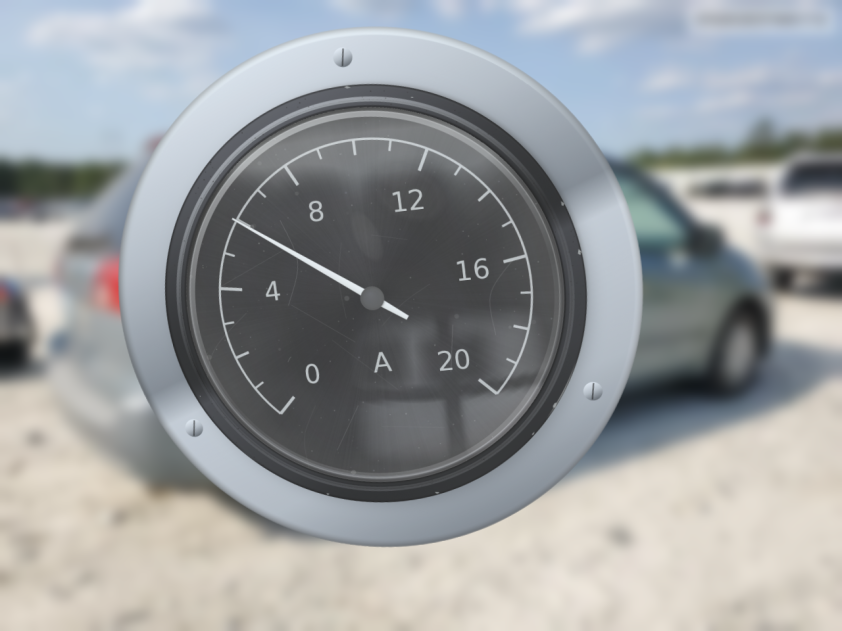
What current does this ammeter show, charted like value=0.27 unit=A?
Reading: value=6 unit=A
